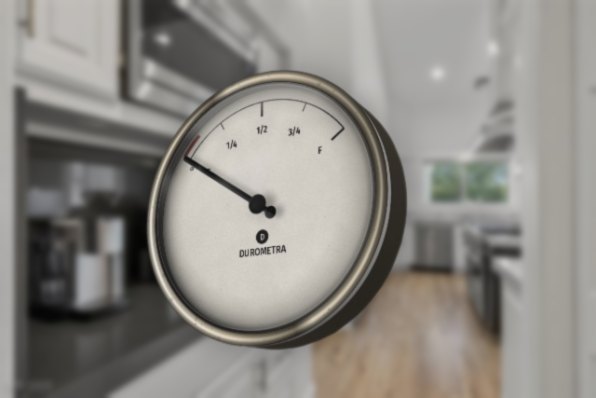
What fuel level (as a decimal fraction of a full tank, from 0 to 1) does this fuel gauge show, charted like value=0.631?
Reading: value=0
